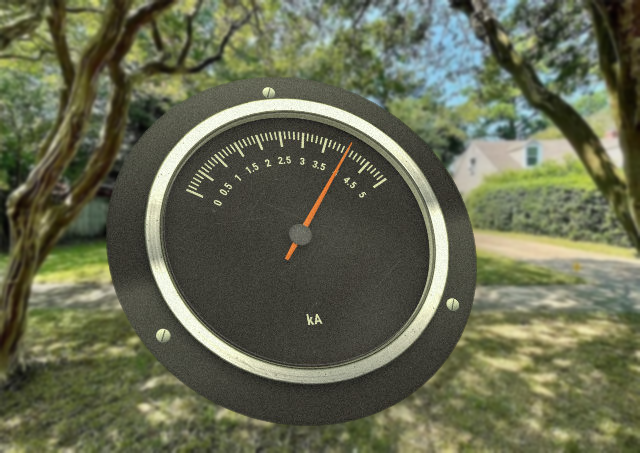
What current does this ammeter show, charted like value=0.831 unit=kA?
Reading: value=4 unit=kA
